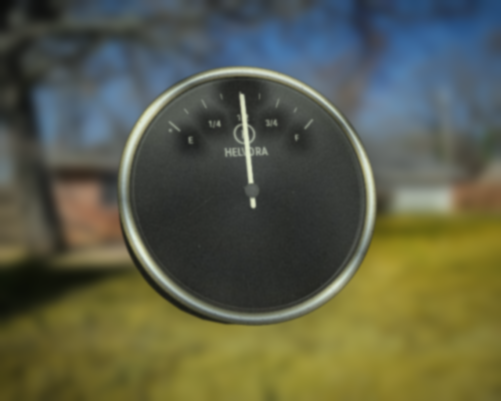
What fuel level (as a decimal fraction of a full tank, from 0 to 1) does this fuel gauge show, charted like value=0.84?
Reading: value=0.5
